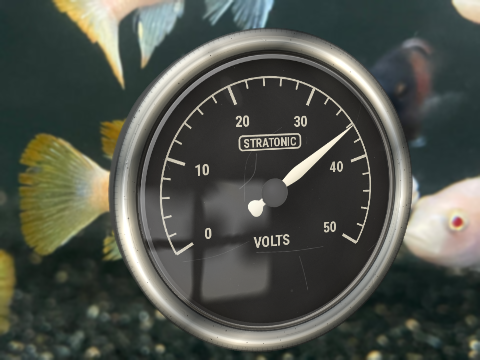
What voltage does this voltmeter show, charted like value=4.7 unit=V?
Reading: value=36 unit=V
